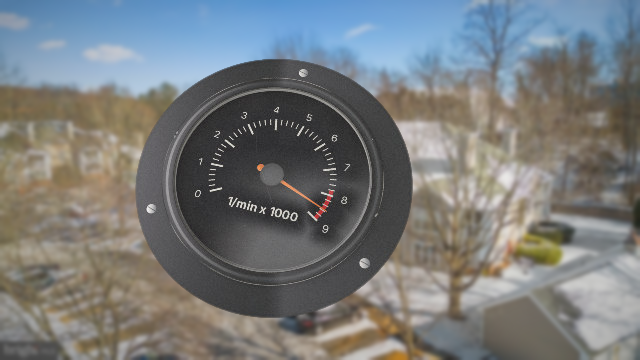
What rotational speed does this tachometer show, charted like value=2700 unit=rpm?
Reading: value=8600 unit=rpm
